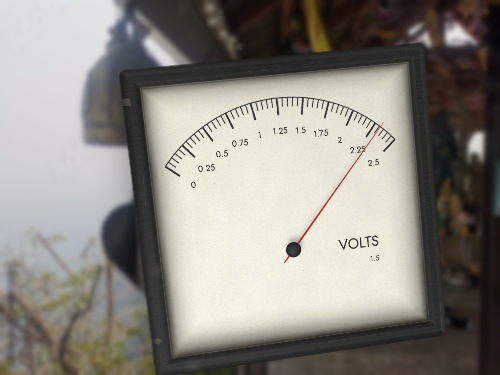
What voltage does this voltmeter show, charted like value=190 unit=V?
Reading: value=2.3 unit=V
